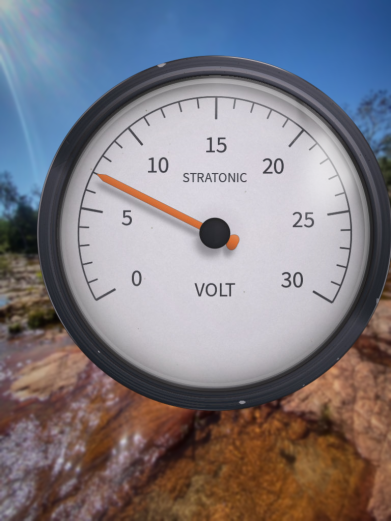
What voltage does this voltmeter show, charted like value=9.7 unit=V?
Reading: value=7 unit=V
